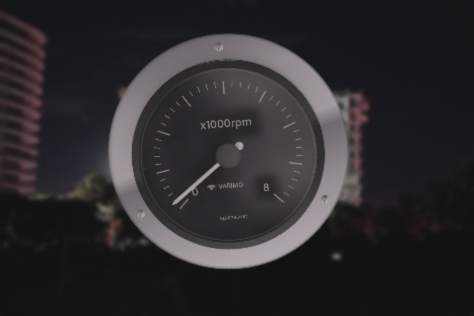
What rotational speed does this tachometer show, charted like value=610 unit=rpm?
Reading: value=200 unit=rpm
